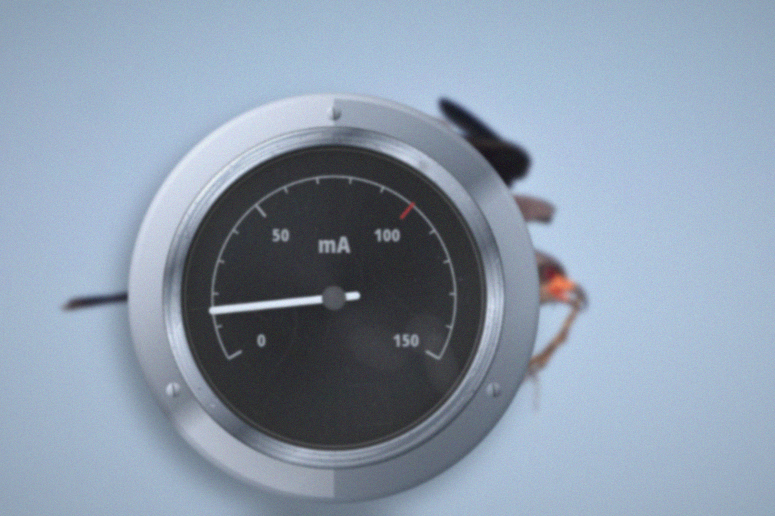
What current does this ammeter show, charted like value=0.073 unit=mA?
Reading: value=15 unit=mA
